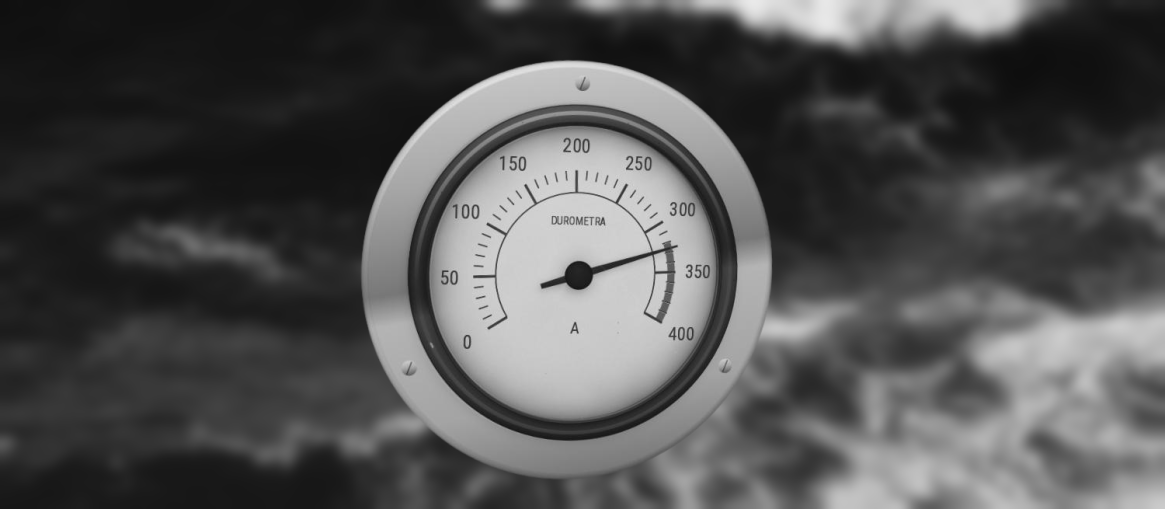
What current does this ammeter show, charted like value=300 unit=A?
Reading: value=325 unit=A
